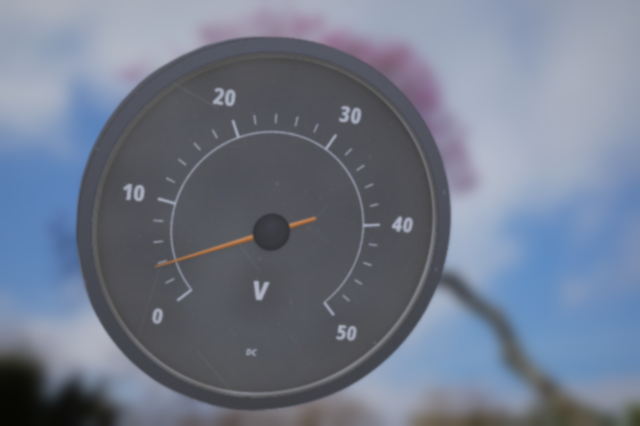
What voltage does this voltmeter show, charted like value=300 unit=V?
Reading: value=4 unit=V
